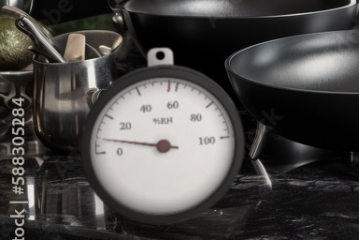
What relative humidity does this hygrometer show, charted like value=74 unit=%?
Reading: value=8 unit=%
